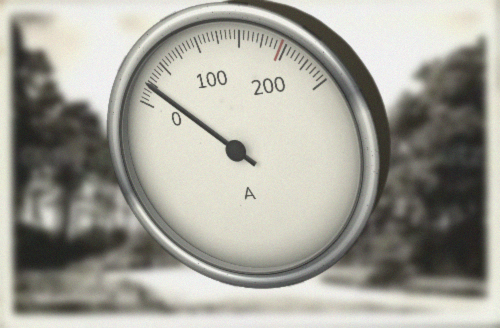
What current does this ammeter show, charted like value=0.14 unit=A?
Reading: value=25 unit=A
